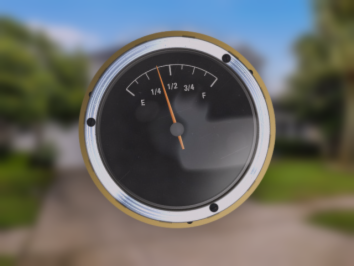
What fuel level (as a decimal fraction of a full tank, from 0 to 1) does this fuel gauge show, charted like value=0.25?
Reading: value=0.375
